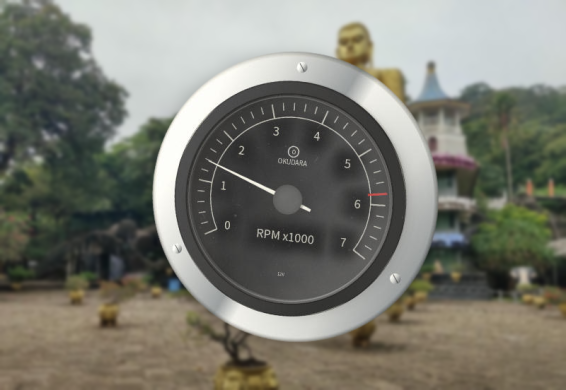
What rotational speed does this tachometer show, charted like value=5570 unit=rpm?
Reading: value=1400 unit=rpm
